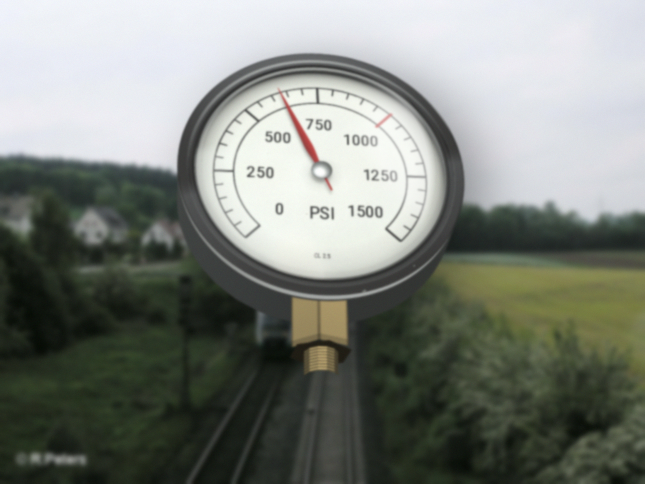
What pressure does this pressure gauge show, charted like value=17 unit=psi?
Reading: value=625 unit=psi
